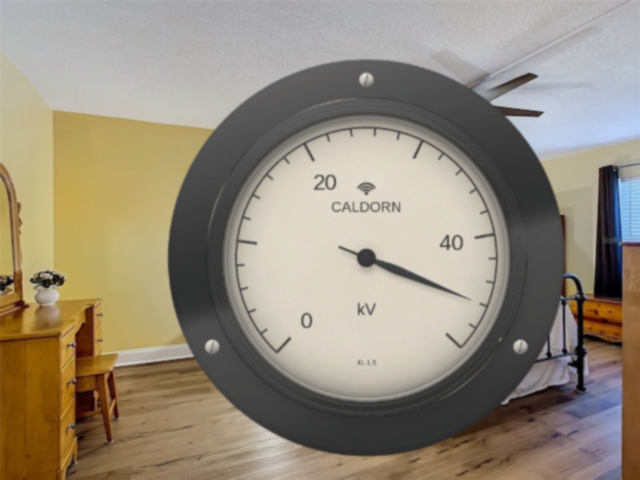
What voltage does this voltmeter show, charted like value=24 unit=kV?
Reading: value=46 unit=kV
